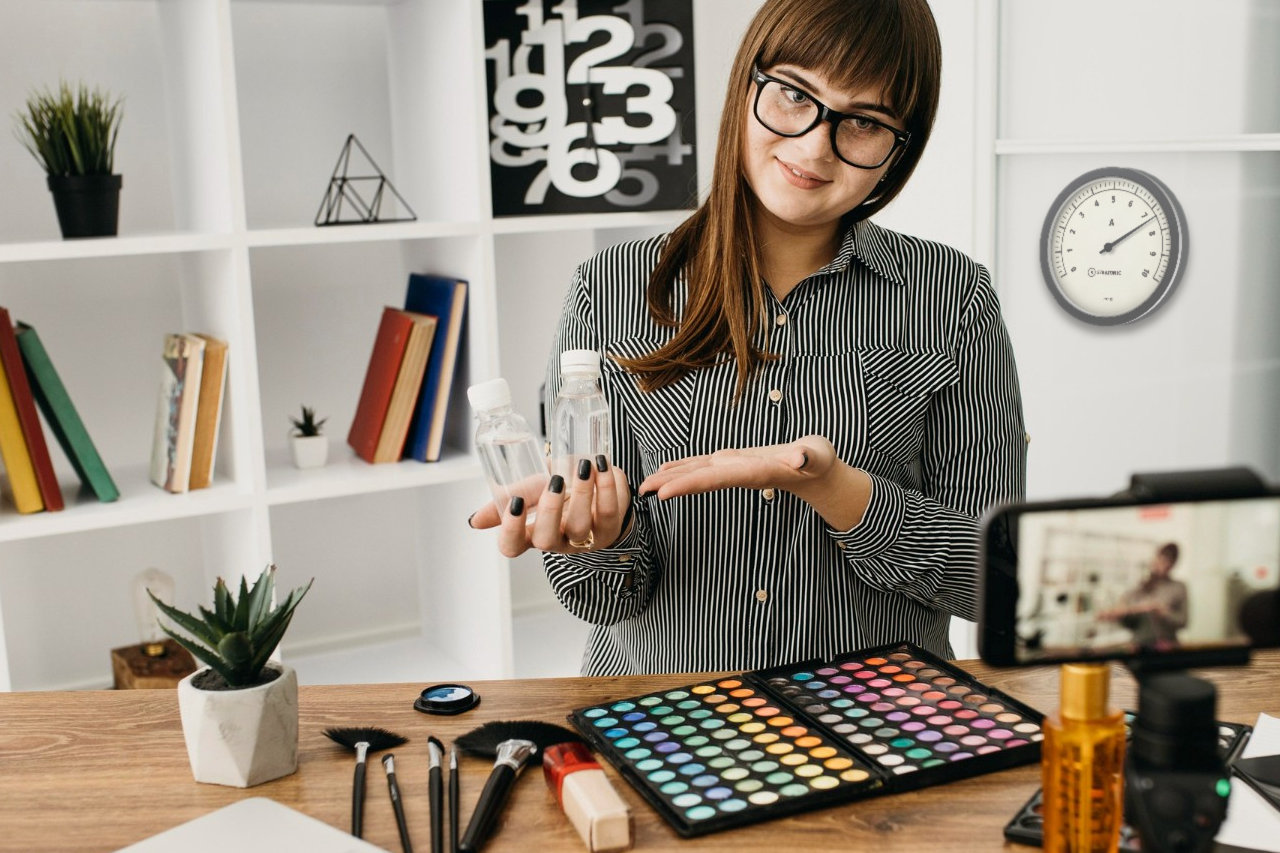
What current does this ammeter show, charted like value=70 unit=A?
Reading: value=7.4 unit=A
